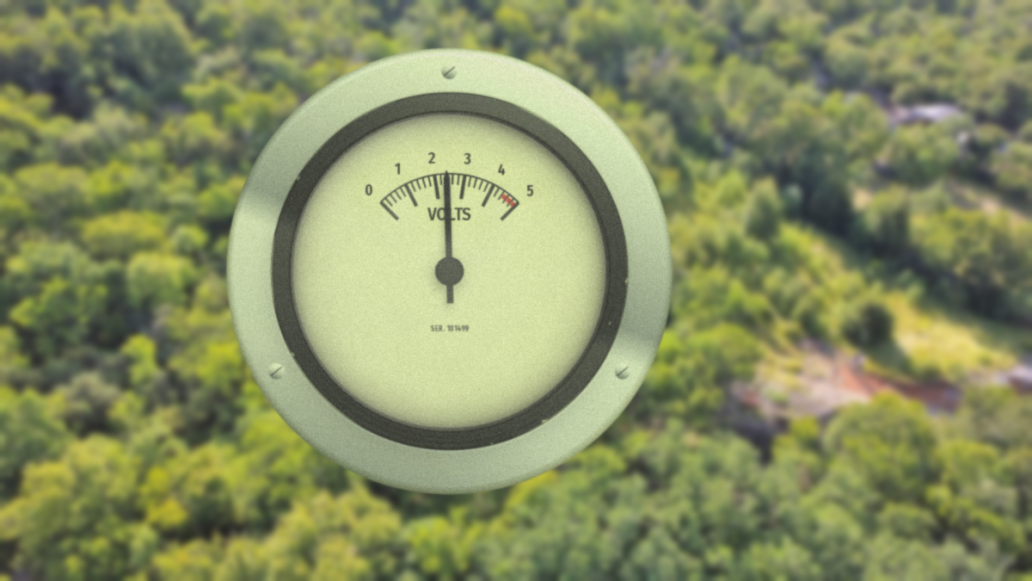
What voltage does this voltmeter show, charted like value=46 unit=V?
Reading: value=2.4 unit=V
